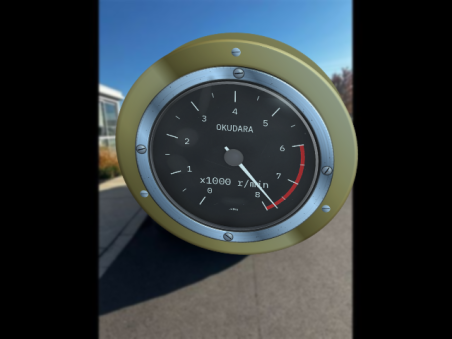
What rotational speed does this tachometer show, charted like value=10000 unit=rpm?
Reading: value=7750 unit=rpm
